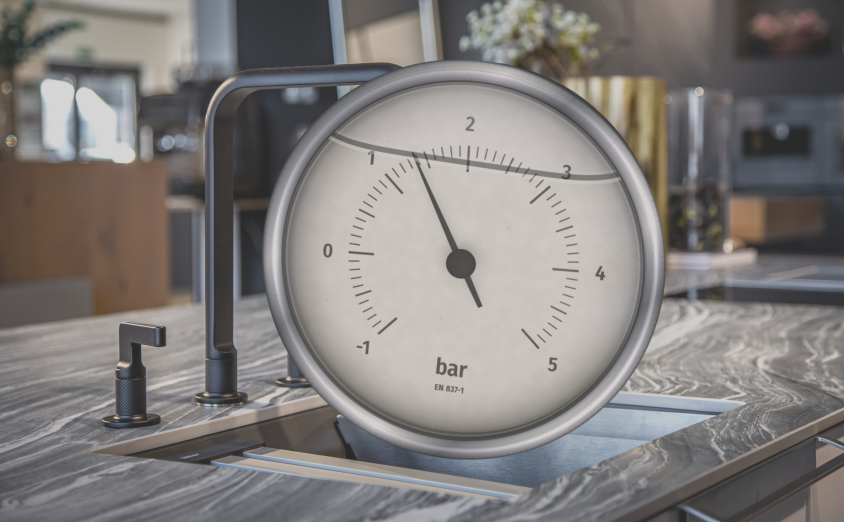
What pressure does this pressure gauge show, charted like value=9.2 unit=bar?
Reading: value=1.4 unit=bar
